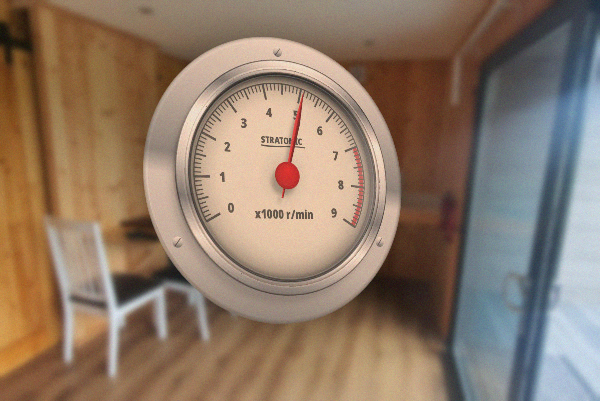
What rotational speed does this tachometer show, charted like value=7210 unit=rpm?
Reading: value=5000 unit=rpm
